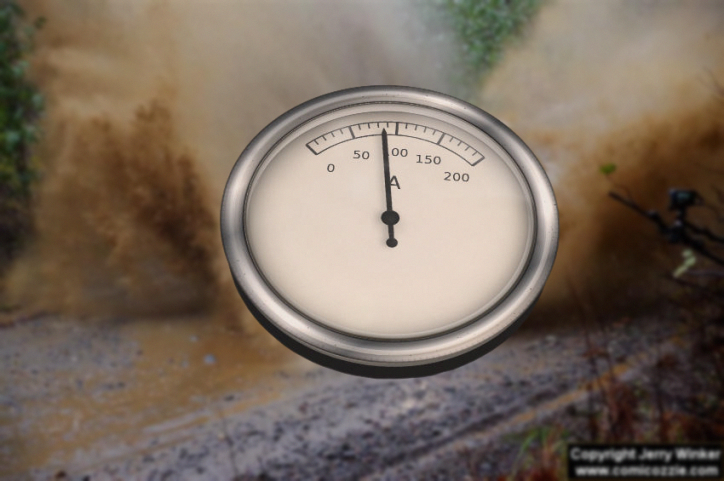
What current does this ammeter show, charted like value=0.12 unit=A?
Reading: value=85 unit=A
